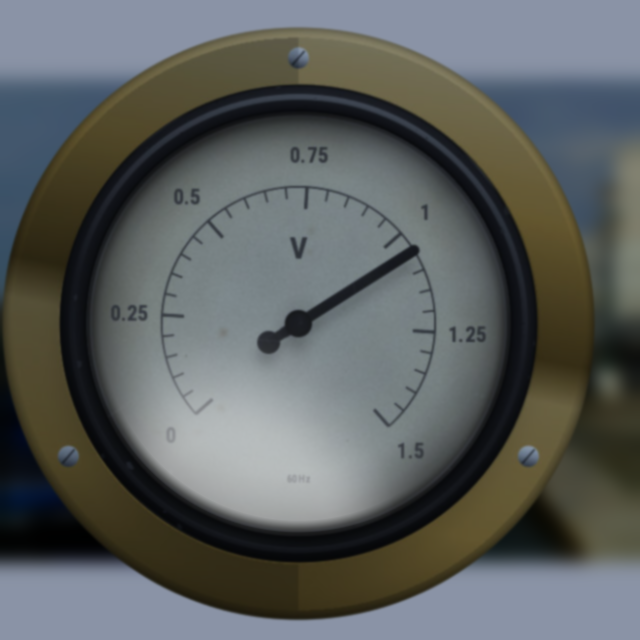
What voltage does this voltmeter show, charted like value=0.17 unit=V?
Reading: value=1.05 unit=V
